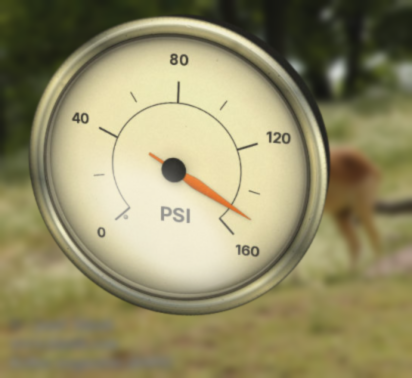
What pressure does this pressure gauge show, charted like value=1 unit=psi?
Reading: value=150 unit=psi
